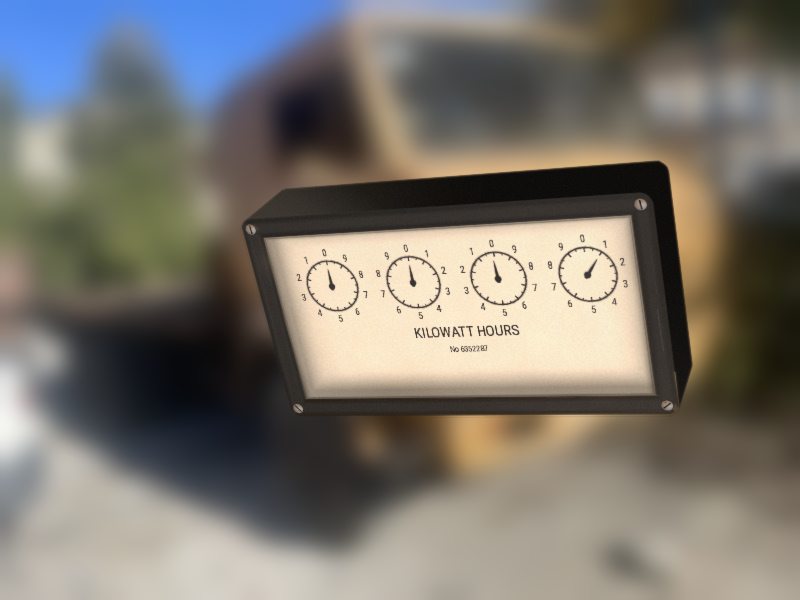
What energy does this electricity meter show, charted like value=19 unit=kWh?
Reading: value=1 unit=kWh
